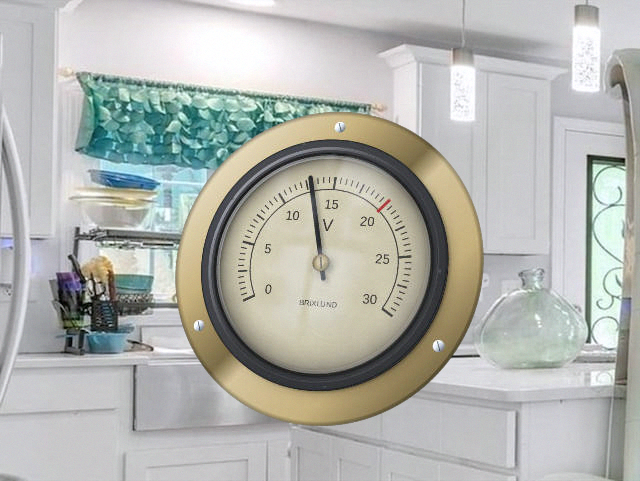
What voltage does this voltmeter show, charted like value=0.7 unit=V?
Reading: value=13 unit=V
